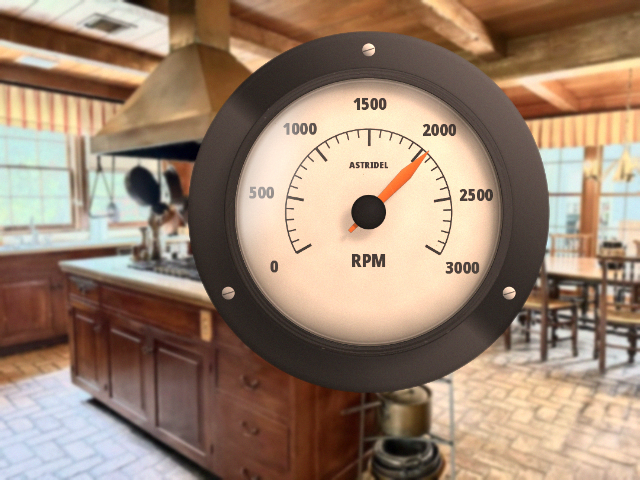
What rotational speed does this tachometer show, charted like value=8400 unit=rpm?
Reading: value=2050 unit=rpm
